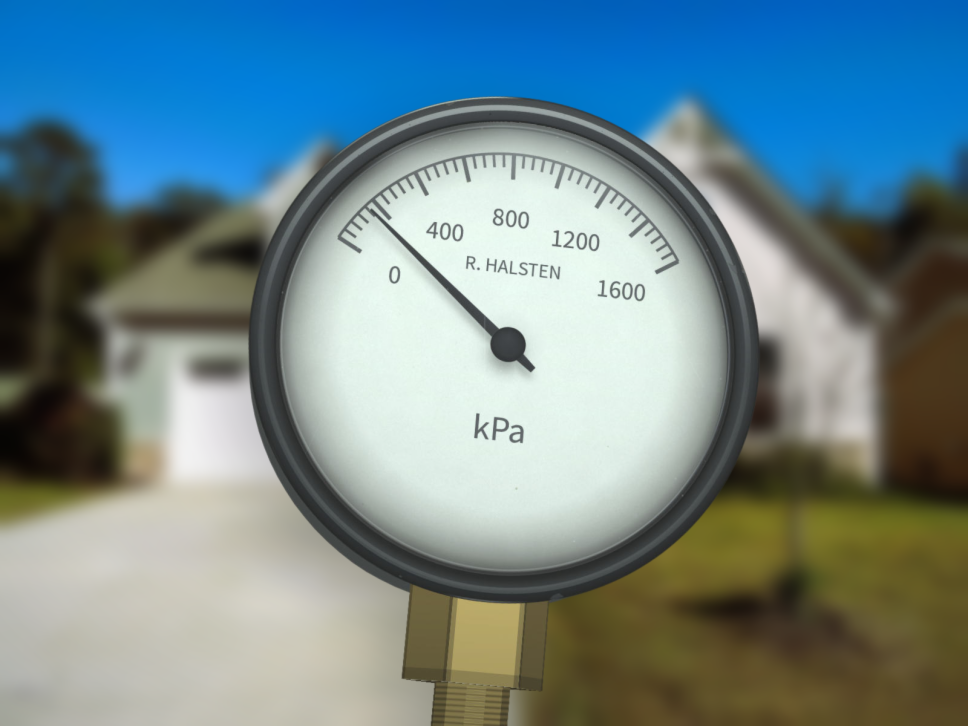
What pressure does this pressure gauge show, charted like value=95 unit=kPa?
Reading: value=160 unit=kPa
